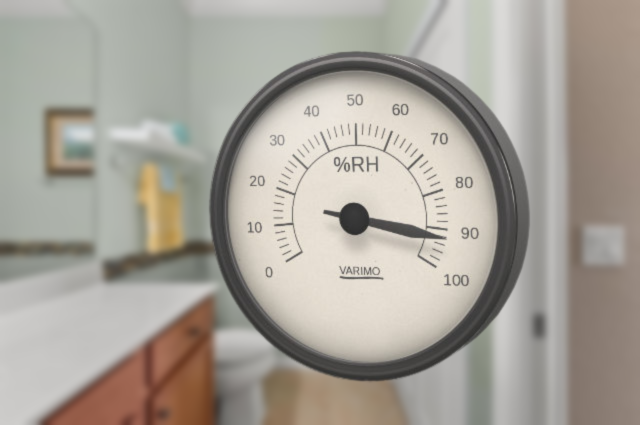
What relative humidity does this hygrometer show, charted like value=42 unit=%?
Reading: value=92 unit=%
